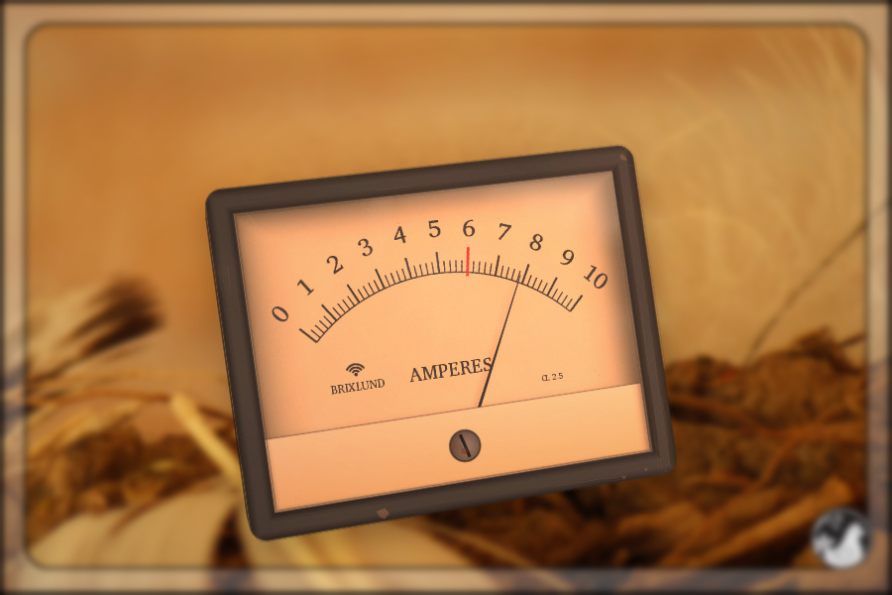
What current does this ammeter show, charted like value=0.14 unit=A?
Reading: value=7.8 unit=A
